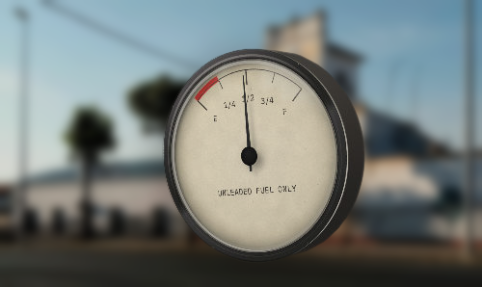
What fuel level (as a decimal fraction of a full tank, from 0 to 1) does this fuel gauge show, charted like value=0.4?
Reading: value=0.5
